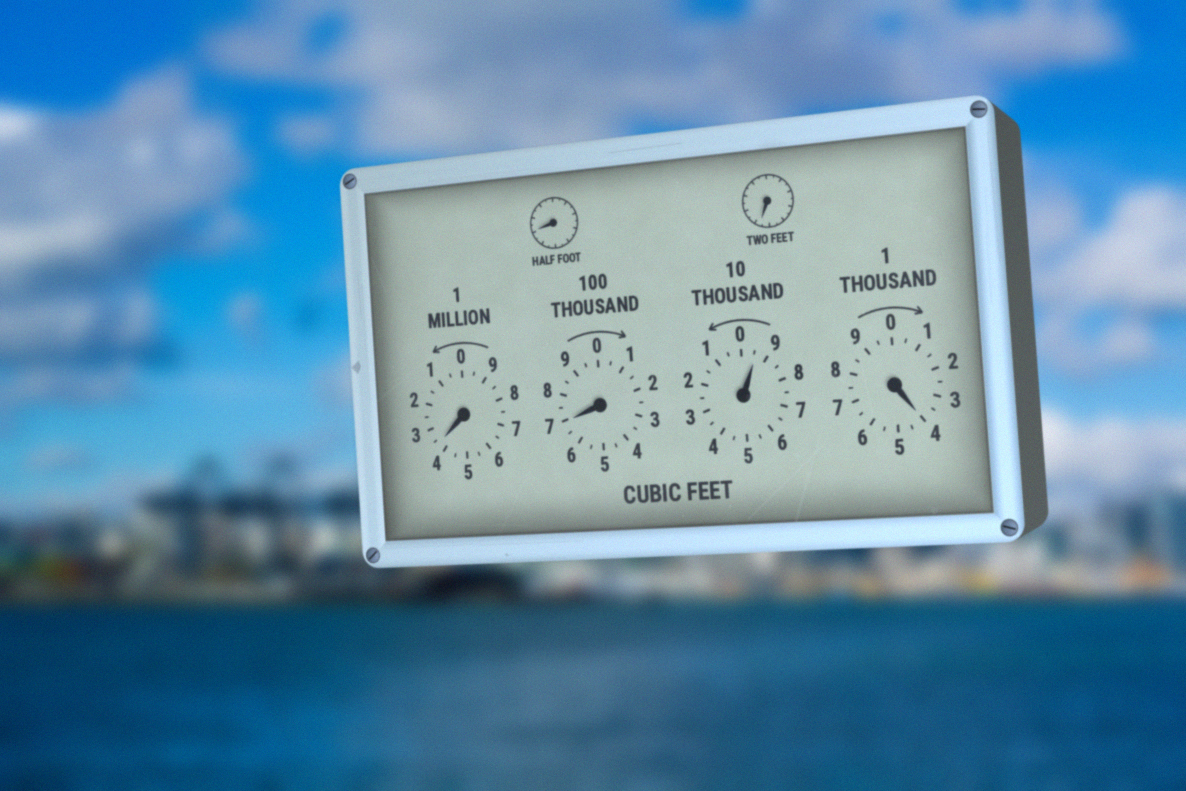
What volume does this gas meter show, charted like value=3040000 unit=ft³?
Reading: value=369400 unit=ft³
